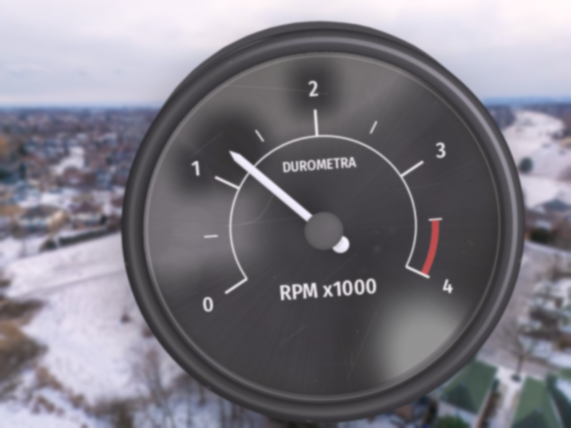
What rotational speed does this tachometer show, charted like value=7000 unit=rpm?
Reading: value=1250 unit=rpm
